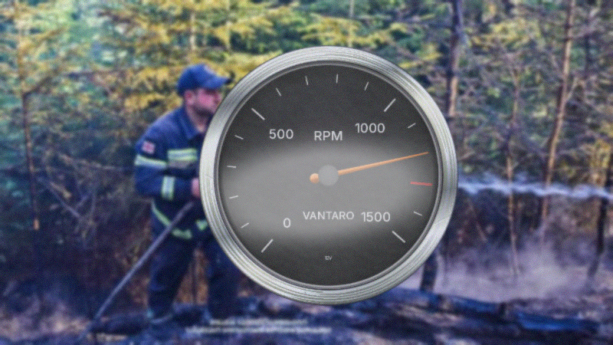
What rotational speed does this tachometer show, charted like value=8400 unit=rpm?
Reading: value=1200 unit=rpm
